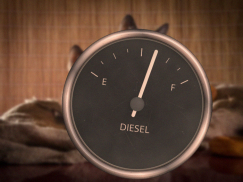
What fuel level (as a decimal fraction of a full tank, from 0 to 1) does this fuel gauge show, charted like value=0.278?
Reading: value=0.625
